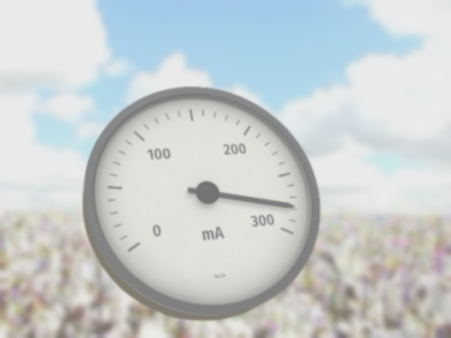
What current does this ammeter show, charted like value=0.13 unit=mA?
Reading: value=280 unit=mA
